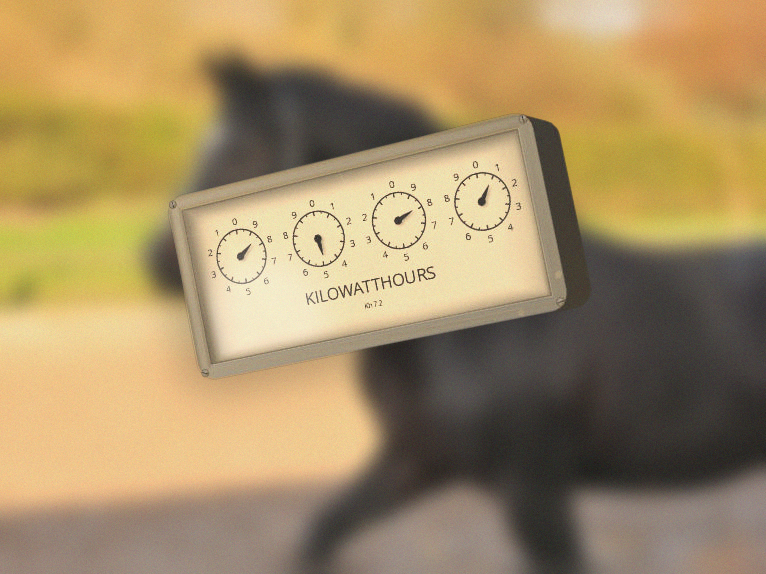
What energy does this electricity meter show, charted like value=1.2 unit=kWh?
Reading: value=8481 unit=kWh
